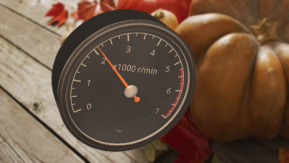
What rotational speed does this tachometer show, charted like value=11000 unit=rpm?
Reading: value=2125 unit=rpm
